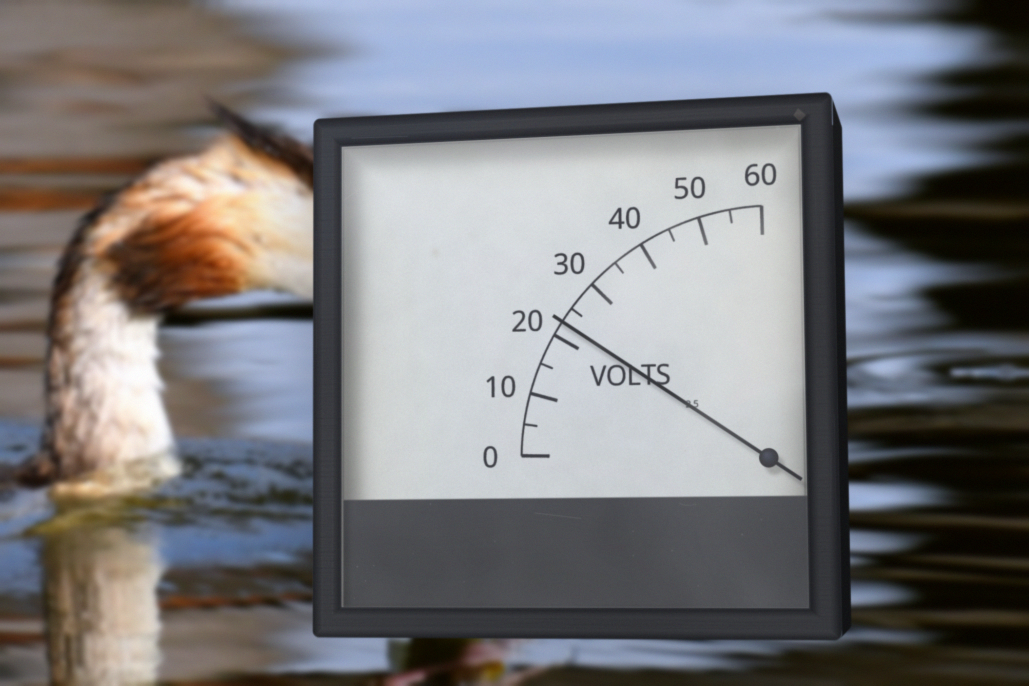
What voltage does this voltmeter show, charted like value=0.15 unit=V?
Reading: value=22.5 unit=V
